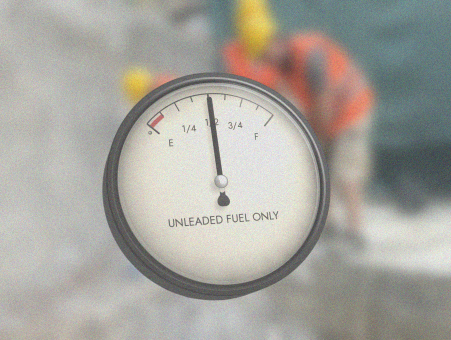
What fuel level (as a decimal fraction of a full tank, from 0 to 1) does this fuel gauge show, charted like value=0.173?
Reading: value=0.5
